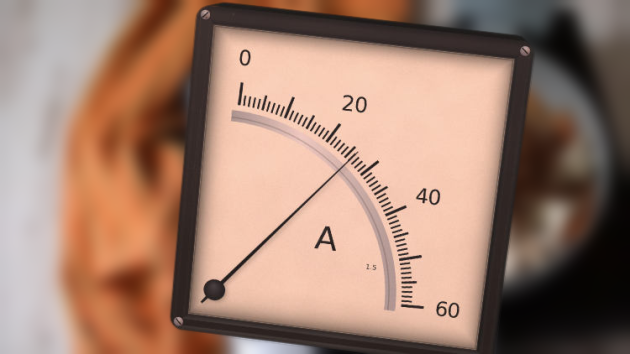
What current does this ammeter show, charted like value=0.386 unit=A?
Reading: value=26 unit=A
